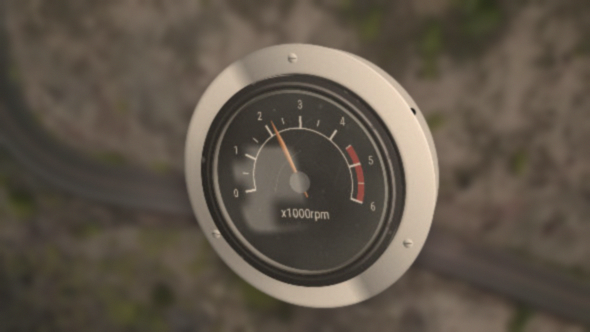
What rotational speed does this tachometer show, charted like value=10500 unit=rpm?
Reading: value=2250 unit=rpm
